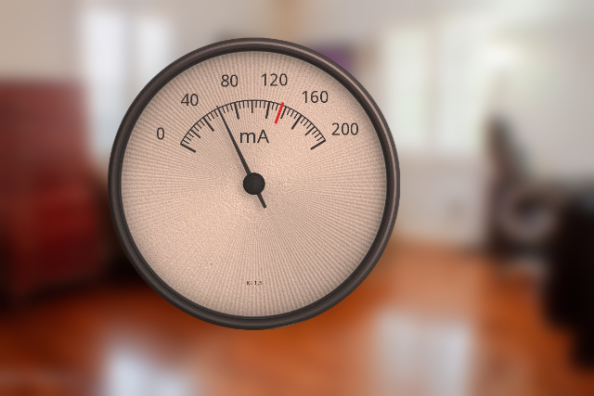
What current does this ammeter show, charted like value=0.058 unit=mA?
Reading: value=60 unit=mA
